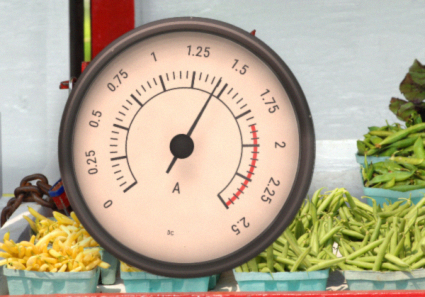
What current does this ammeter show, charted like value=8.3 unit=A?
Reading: value=1.45 unit=A
